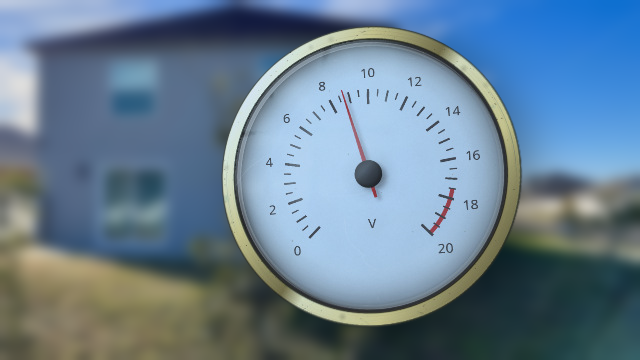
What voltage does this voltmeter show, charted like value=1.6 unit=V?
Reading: value=8.75 unit=V
